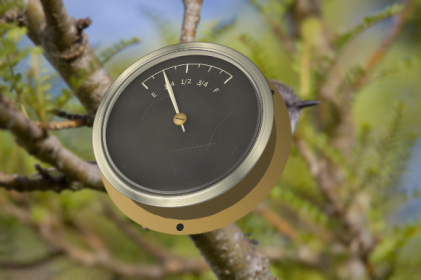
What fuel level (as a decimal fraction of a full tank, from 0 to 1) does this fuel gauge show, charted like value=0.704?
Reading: value=0.25
